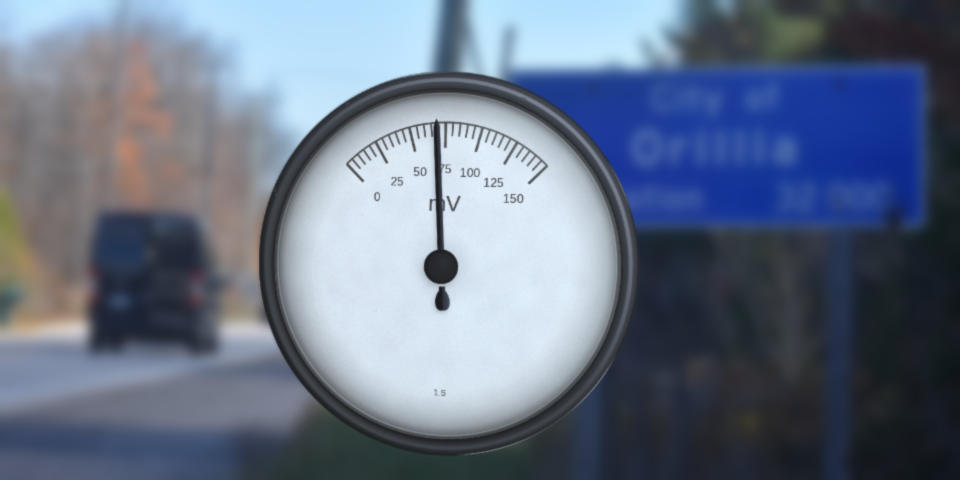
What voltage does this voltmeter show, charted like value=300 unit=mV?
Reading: value=70 unit=mV
